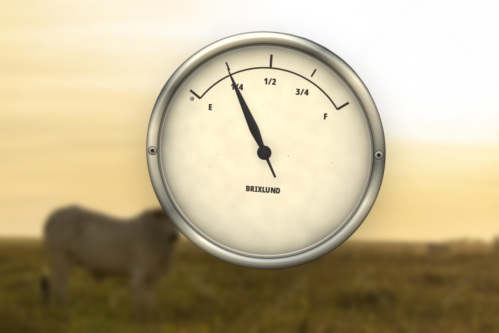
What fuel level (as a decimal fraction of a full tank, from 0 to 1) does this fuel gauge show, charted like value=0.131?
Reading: value=0.25
